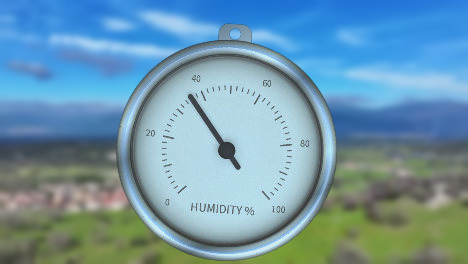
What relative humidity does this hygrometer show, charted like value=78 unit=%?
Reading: value=36 unit=%
